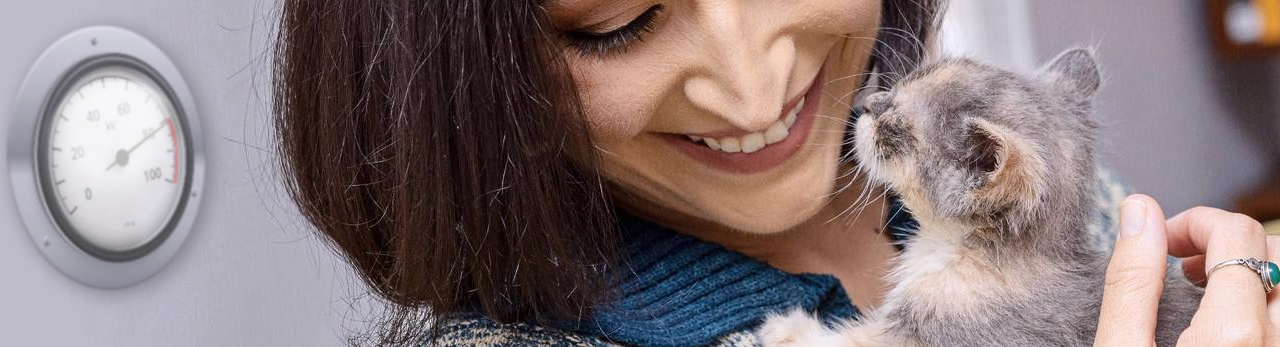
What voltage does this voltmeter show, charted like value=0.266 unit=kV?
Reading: value=80 unit=kV
